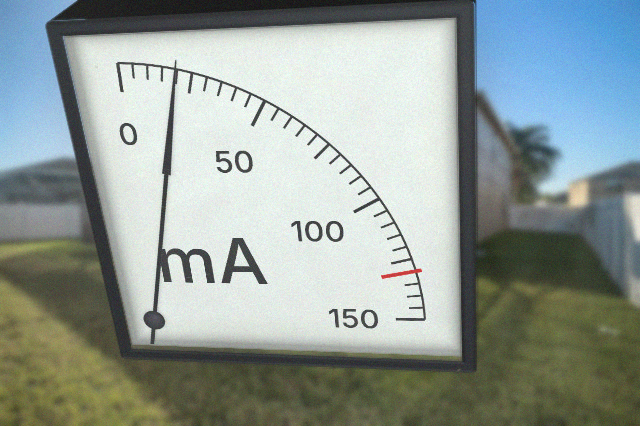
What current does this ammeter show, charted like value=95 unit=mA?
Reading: value=20 unit=mA
